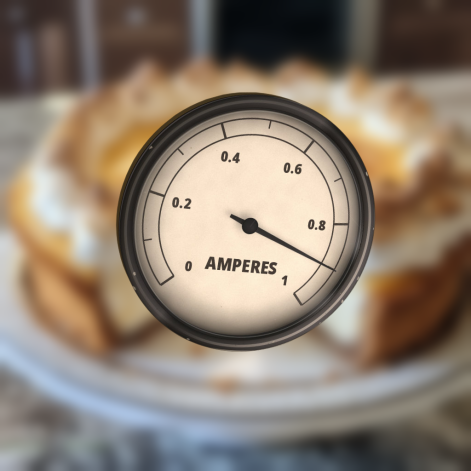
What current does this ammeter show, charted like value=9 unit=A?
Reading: value=0.9 unit=A
